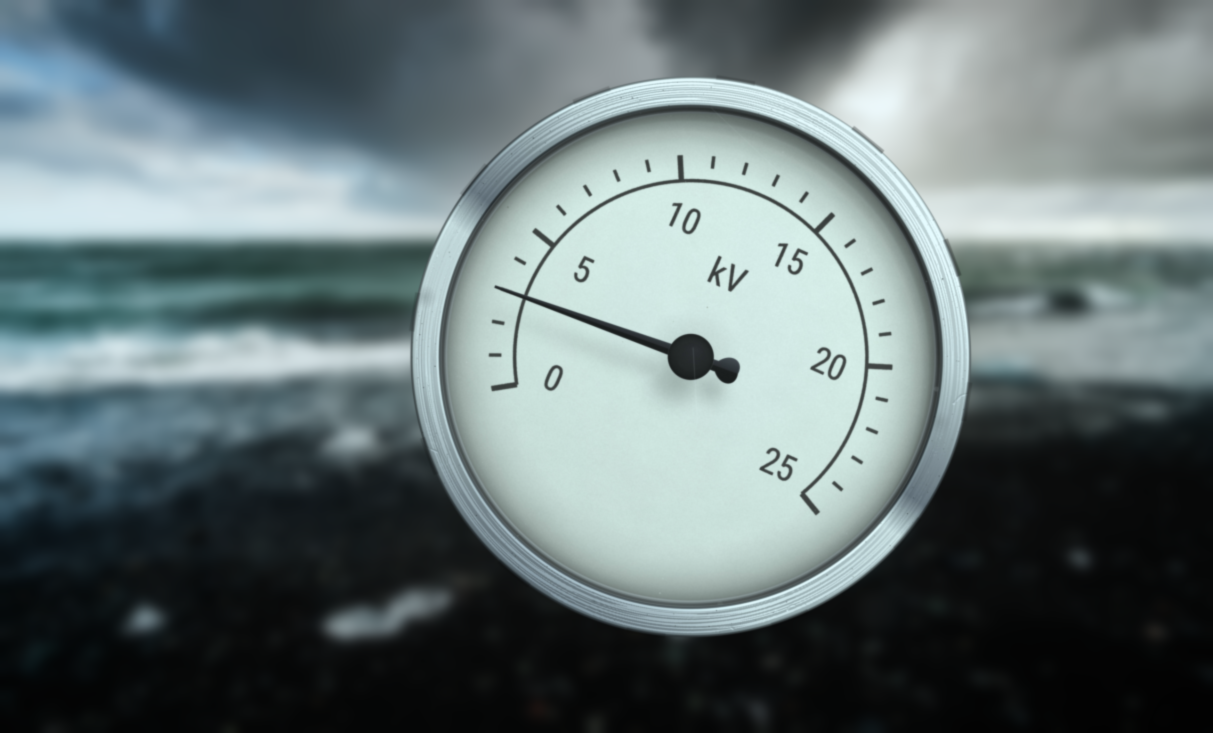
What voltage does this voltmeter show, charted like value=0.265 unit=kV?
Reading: value=3 unit=kV
